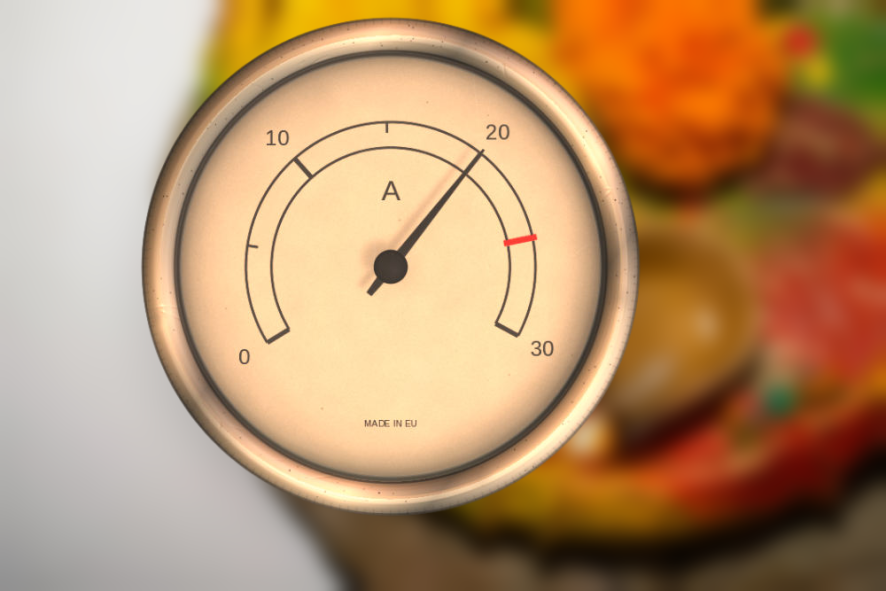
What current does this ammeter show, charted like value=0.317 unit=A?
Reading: value=20 unit=A
